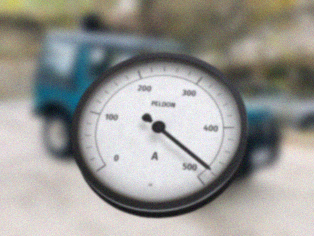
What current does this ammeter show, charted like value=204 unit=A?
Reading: value=480 unit=A
